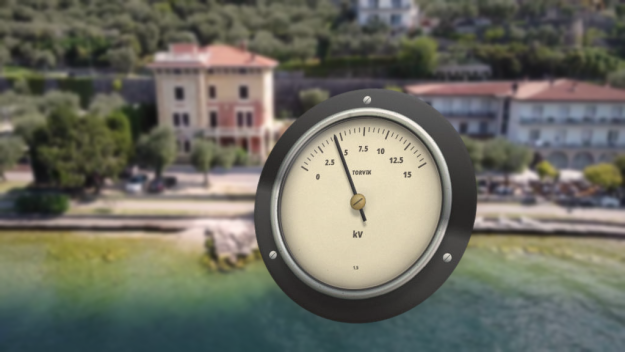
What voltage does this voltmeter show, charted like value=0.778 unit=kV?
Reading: value=4.5 unit=kV
